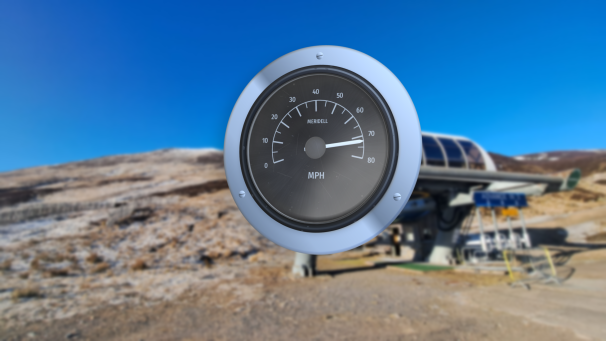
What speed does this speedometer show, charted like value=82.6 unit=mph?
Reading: value=72.5 unit=mph
